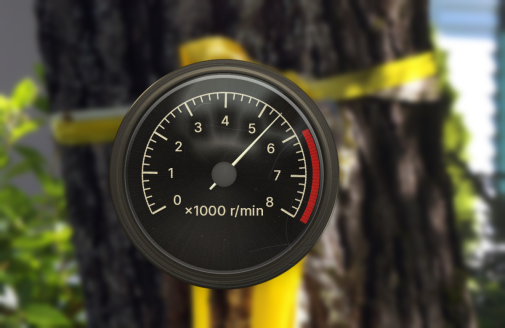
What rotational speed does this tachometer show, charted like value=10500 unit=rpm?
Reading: value=5400 unit=rpm
